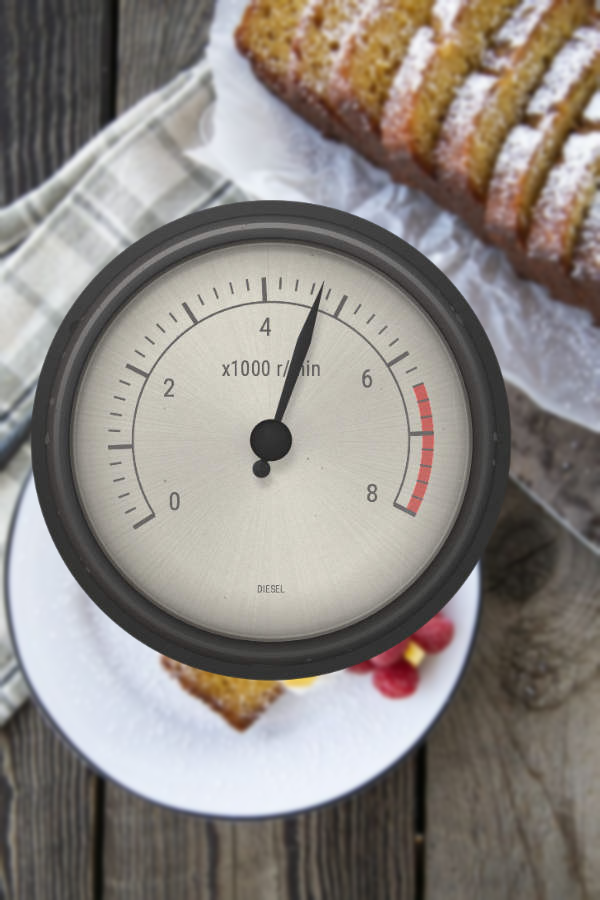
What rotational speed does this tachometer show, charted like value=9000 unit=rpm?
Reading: value=4700 unit=rpm
